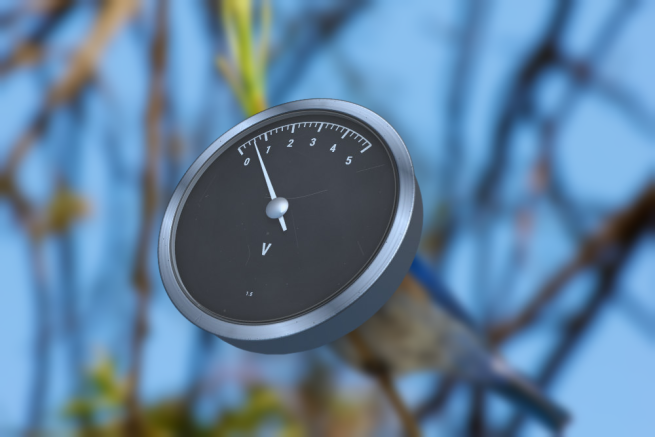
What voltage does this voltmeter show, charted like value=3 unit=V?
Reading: value=0.6 unit=V
